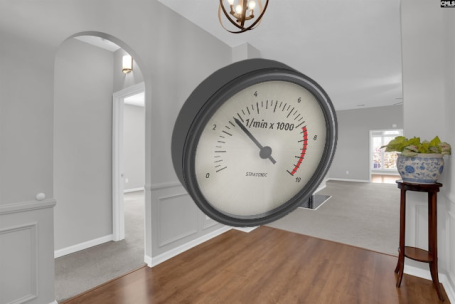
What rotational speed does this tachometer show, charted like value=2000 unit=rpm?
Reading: value=2750 unit=rpm
